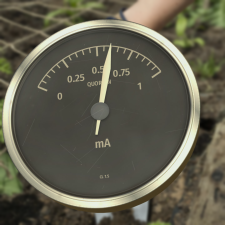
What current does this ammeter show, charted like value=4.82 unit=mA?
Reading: value=0.6 unit=mA
